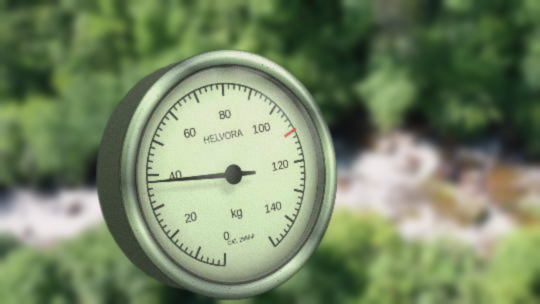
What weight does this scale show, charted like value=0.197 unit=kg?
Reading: value=38 unit=kg
